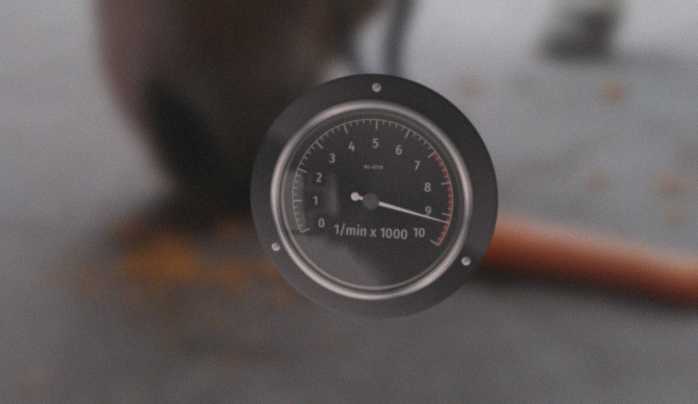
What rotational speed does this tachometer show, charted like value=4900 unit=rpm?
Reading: value=9200 unit=rpm
